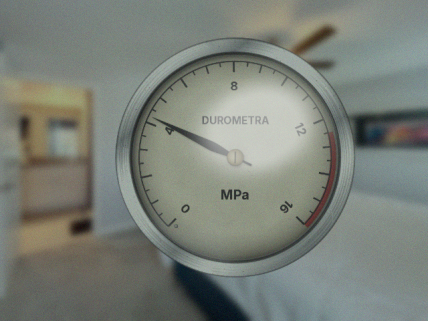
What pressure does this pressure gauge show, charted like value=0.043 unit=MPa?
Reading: value=4.25 unit=MPa
